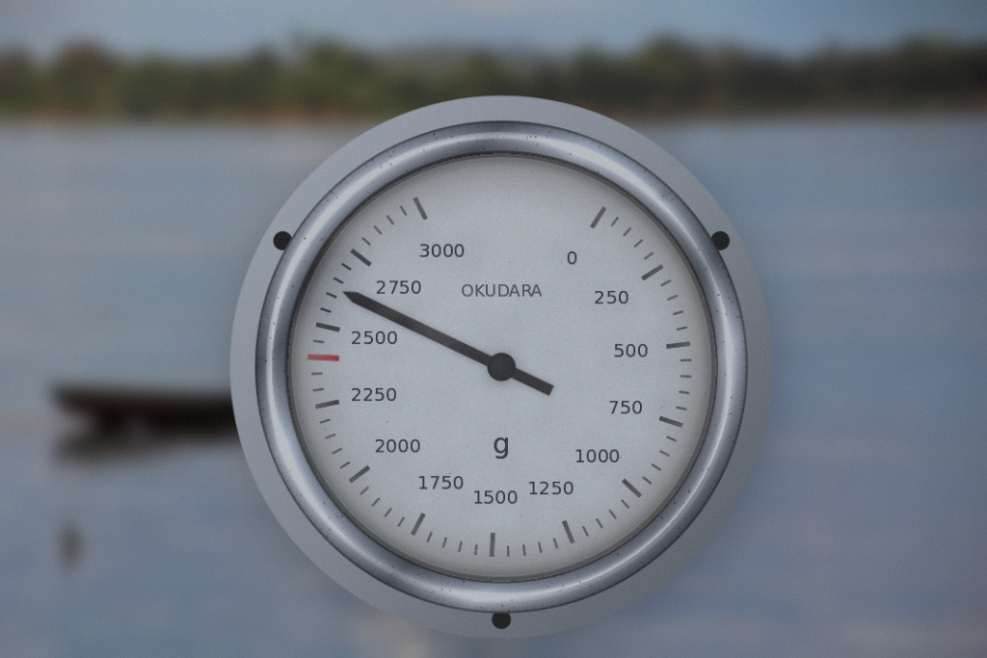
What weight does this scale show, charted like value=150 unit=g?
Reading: value=2625 unit=g
